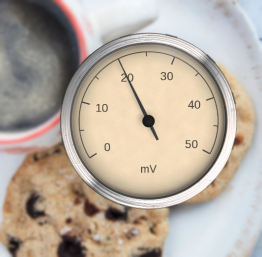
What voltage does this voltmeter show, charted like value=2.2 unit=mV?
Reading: value=20 unit=mV
